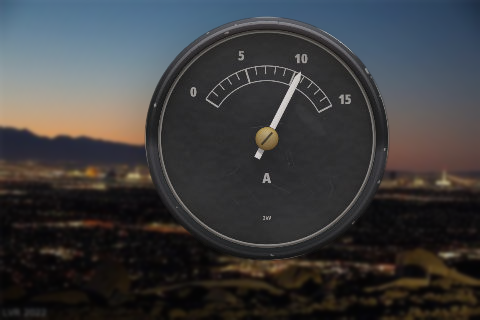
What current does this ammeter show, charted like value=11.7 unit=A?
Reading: value=10.5 unit=A
